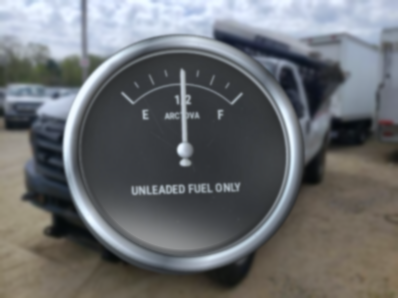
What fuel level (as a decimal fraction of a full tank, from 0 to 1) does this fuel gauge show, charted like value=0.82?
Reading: value=0.5
